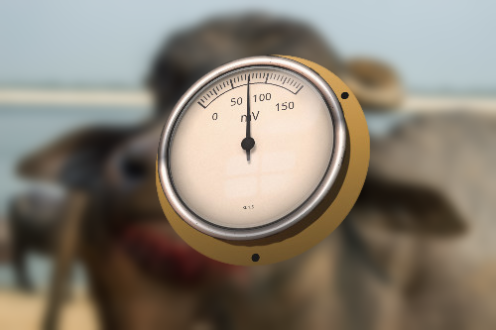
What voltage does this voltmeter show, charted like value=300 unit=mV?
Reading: value=75 unit=mV
